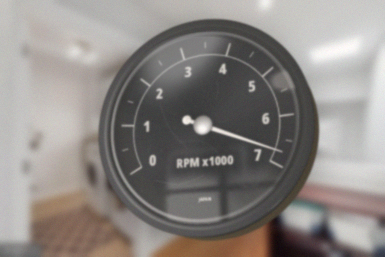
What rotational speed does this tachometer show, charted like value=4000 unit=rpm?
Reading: value=6750 unit=rpm
